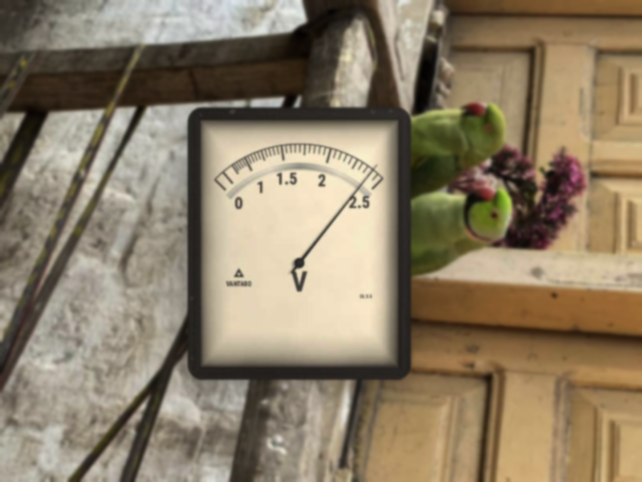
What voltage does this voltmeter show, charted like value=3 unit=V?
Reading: value=2.4 unit=V
